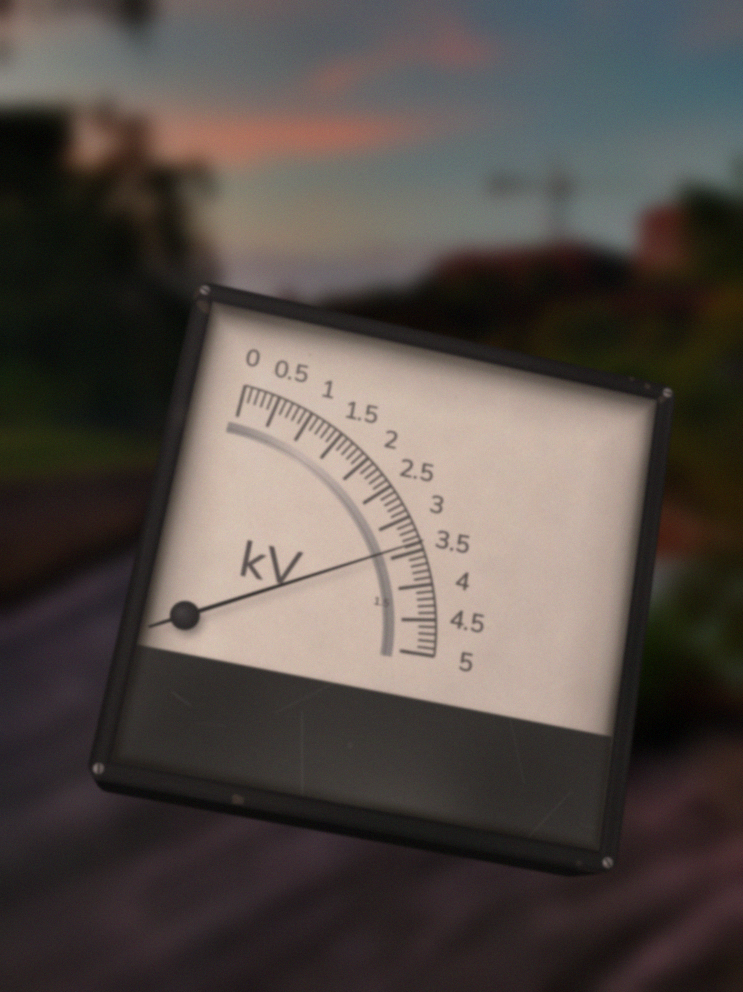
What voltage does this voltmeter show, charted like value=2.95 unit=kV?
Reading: value=3.4 unit=kV
